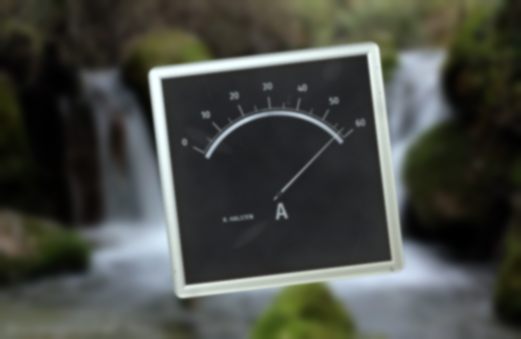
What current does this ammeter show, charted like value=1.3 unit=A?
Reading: value=57.5 unit=A
